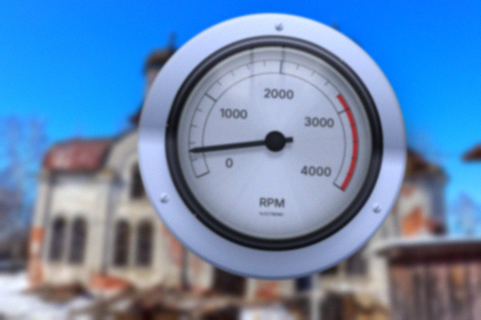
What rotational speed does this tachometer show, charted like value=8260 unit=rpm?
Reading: value=300 unit=rpm
